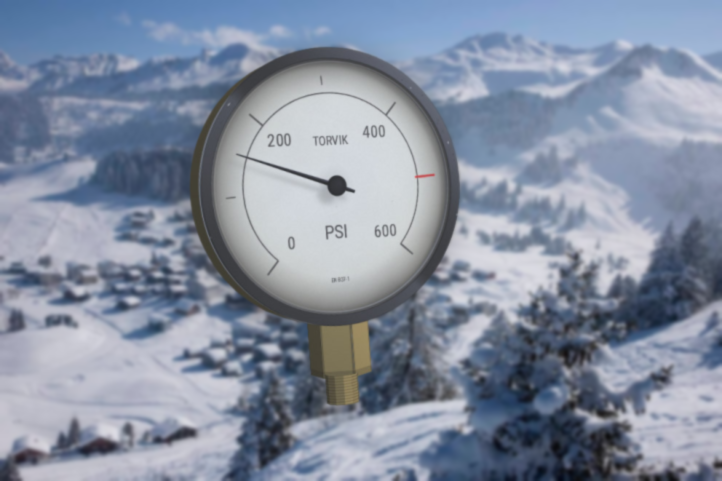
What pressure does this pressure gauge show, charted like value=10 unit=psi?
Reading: value=150 unit=psi
